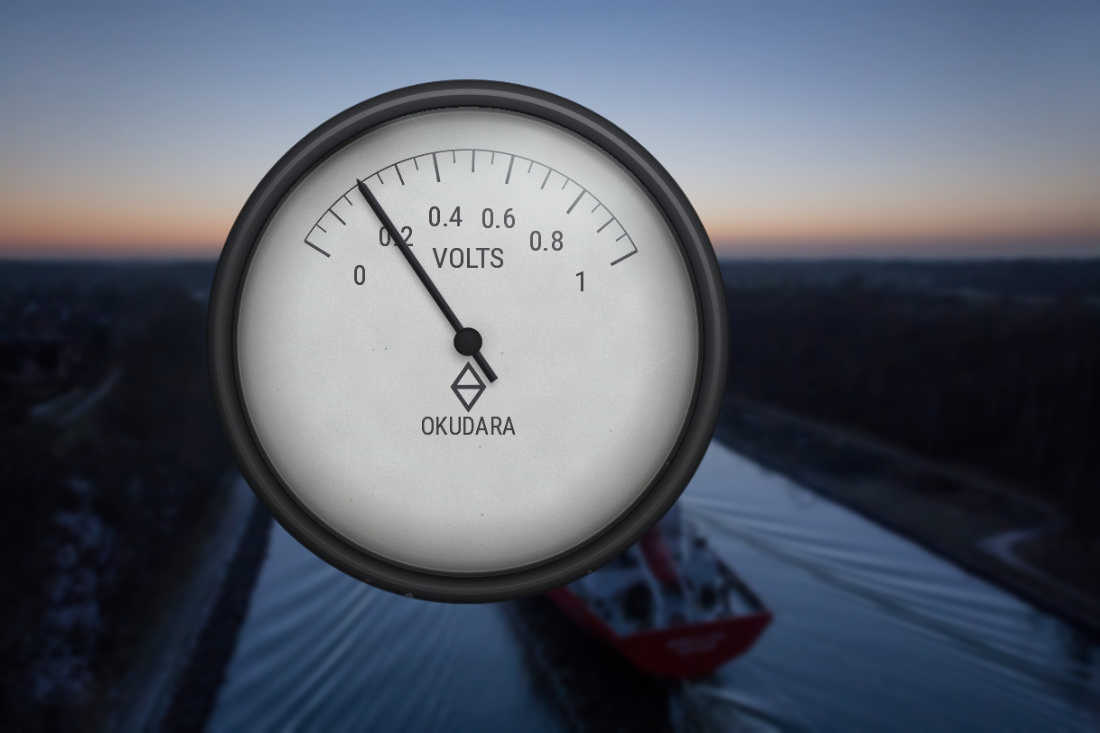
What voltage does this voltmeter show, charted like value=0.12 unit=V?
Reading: value=0.2 unit=V
